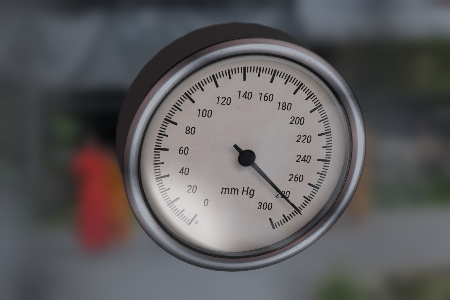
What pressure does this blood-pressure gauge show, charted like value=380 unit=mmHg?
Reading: value=280 unit=mmHg
